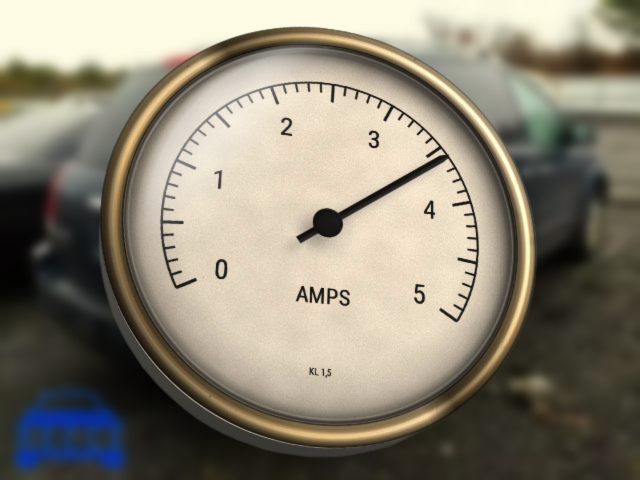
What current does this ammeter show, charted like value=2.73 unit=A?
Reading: value=3.6 unit=A
